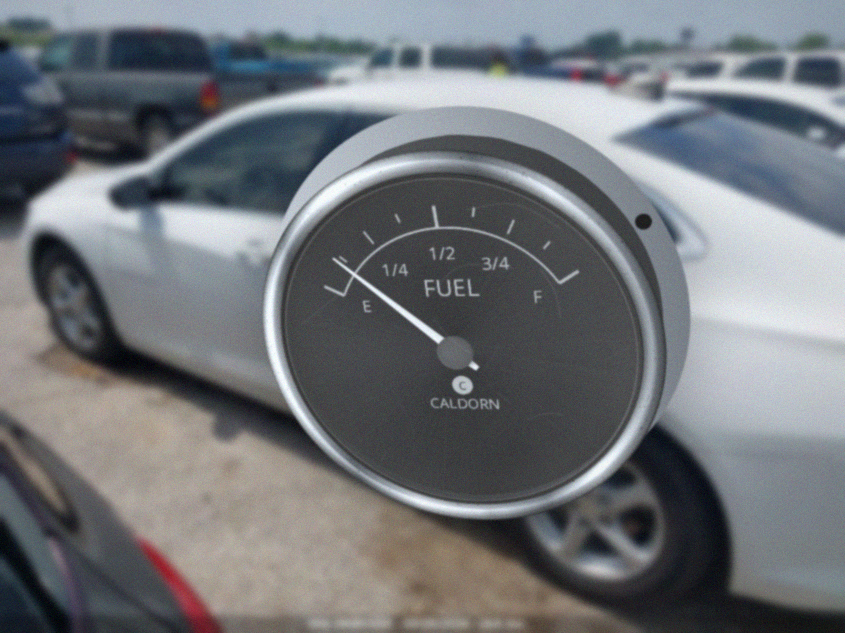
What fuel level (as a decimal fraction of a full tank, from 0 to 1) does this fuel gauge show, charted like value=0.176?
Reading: value=0.125
